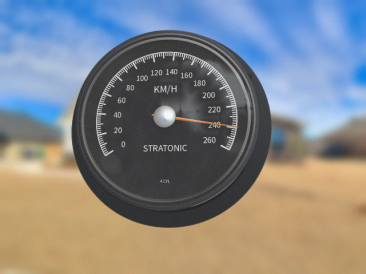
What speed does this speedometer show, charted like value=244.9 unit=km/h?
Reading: value=240 unit=km/h
